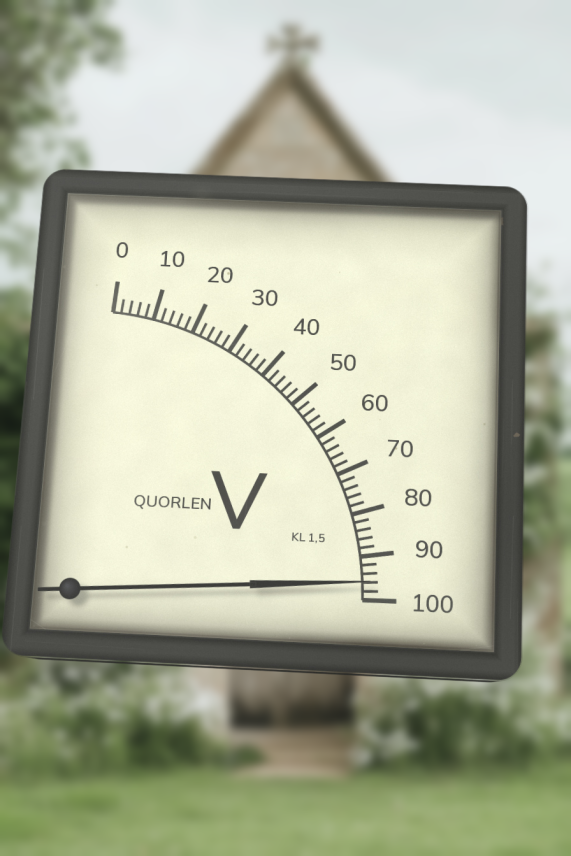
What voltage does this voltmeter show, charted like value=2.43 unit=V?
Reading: value=96 unit=V
